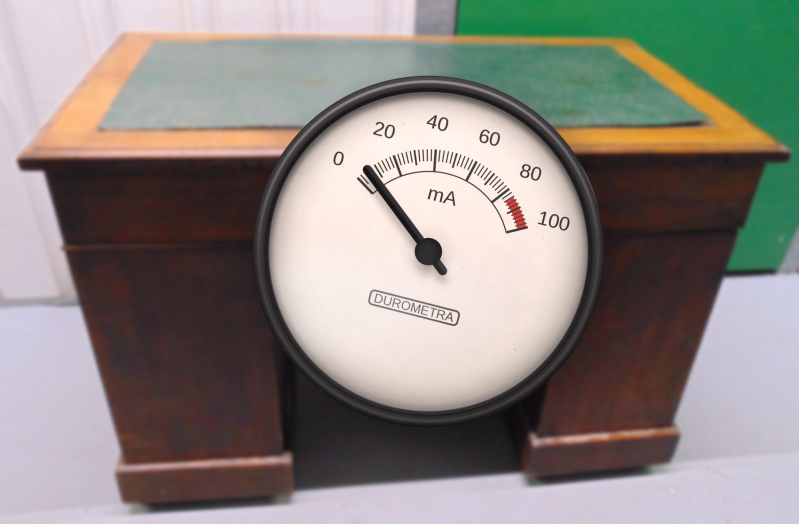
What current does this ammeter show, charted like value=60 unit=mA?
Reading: value=6 unit=mA
